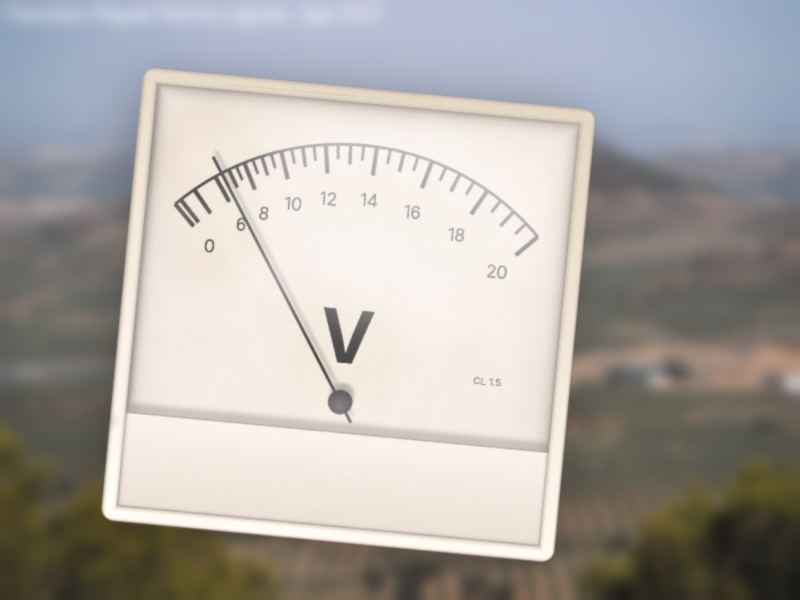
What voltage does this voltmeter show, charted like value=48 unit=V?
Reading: value=6.5 unit=V
